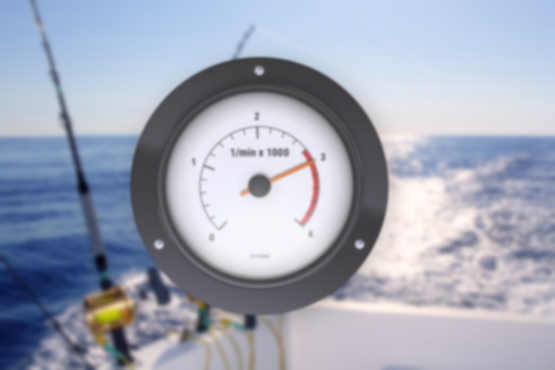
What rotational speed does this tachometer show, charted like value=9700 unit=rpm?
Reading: value=3000 unit=rpm
